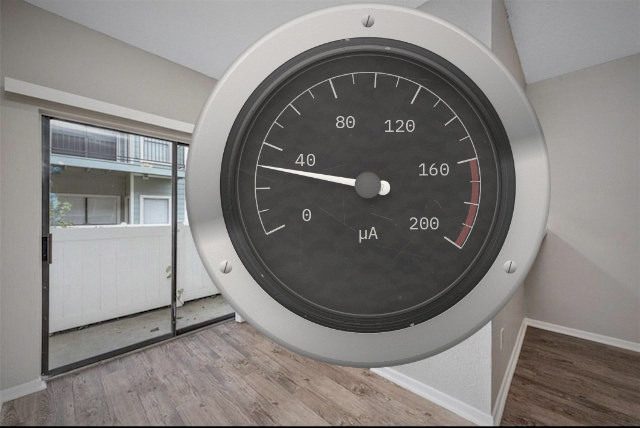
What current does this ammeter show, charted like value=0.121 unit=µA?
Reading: value=30 unit=µA
